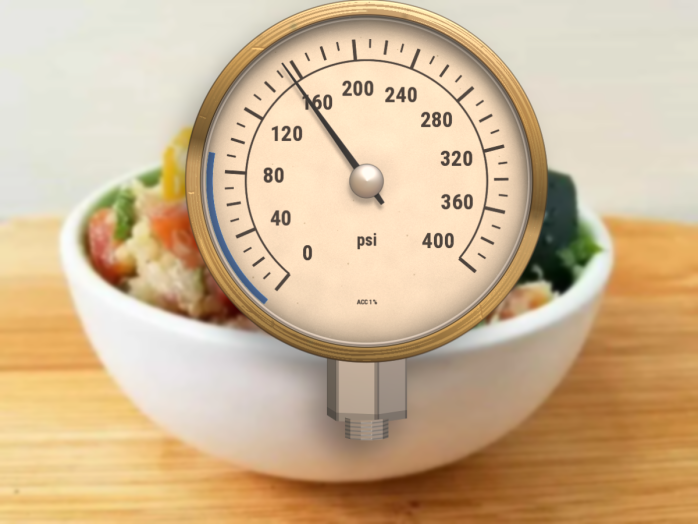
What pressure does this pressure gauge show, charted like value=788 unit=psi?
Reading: value=155 unit=psi
